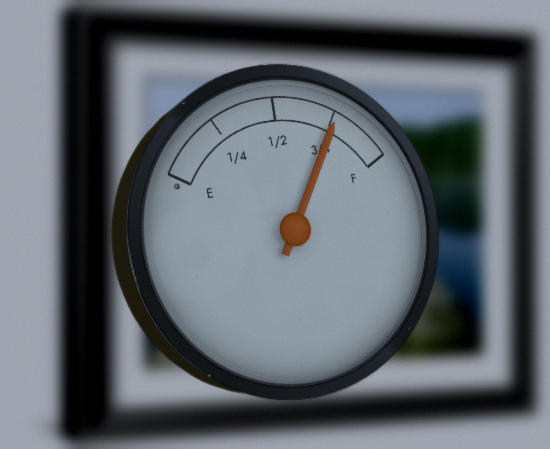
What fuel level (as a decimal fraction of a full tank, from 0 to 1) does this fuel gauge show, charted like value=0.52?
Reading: value=0.75
